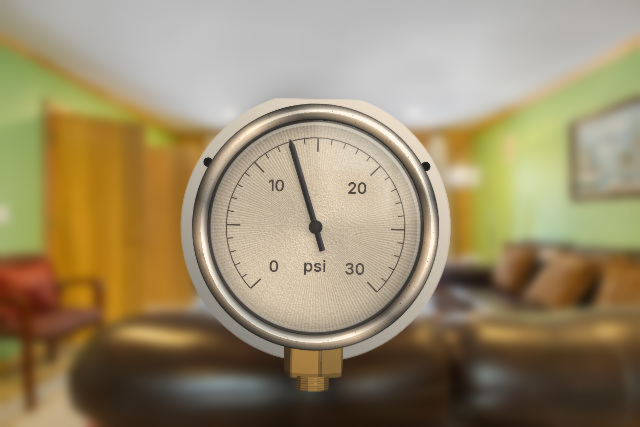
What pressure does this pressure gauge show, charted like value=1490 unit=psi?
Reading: value=13 unit=psi
